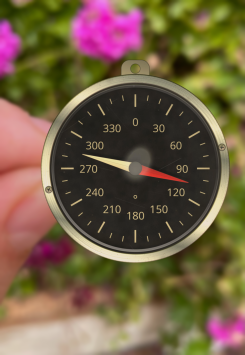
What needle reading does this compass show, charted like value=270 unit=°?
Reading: value=105 unit=°
